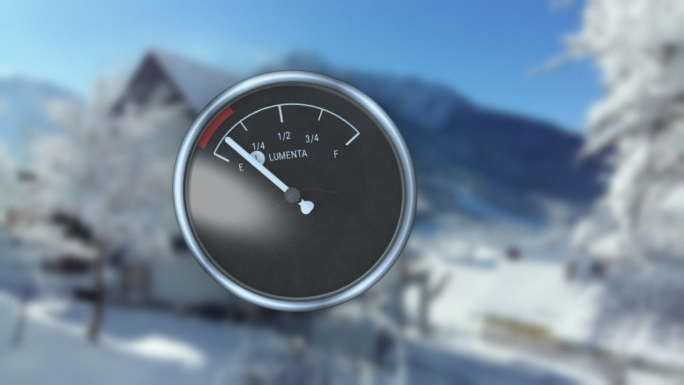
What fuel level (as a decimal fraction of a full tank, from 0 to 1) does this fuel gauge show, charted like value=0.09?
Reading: value=0.125
